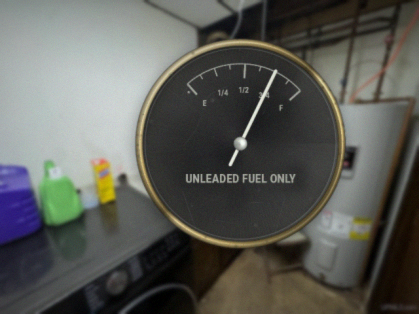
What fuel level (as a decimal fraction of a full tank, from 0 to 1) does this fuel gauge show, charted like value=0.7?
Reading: value=0.75
